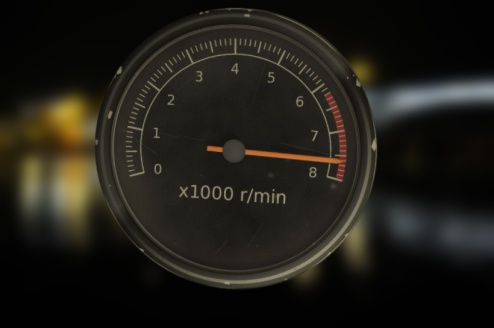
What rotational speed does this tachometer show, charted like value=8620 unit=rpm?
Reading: value=7600 unit=rpm
